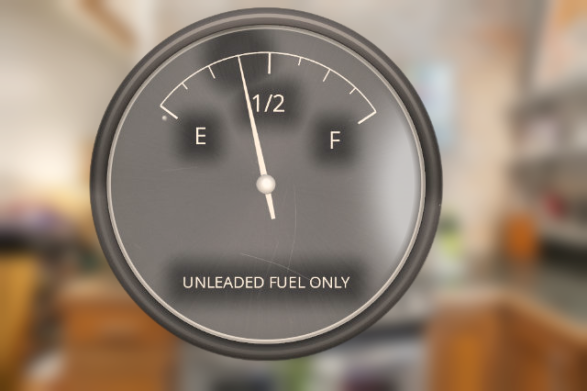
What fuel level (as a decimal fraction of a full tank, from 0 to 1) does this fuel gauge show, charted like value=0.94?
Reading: value=0.375
